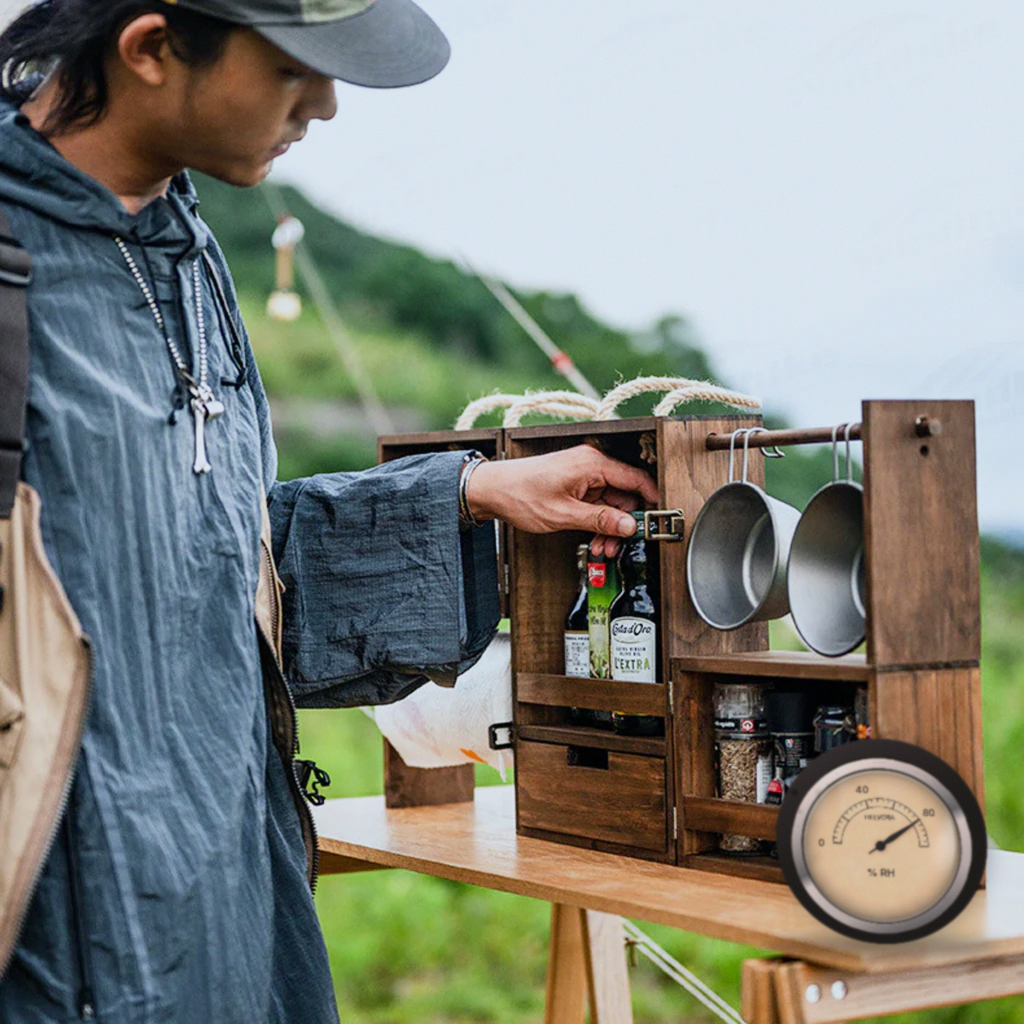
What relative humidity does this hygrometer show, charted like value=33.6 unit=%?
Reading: value=80 unit=%
